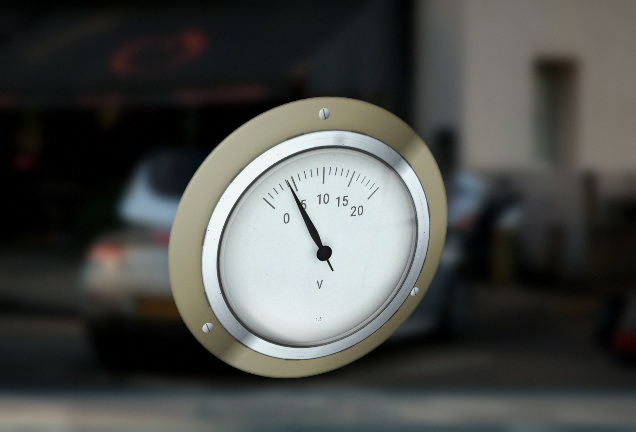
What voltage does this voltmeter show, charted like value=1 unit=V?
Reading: value=4 unit=V
